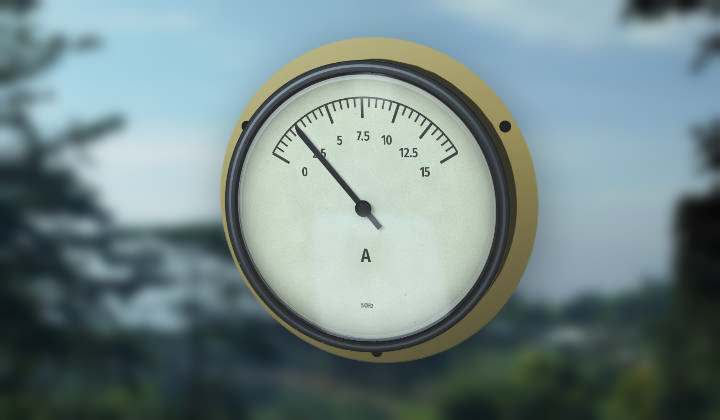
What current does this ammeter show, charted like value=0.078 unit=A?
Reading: value=2.5 unit=A
